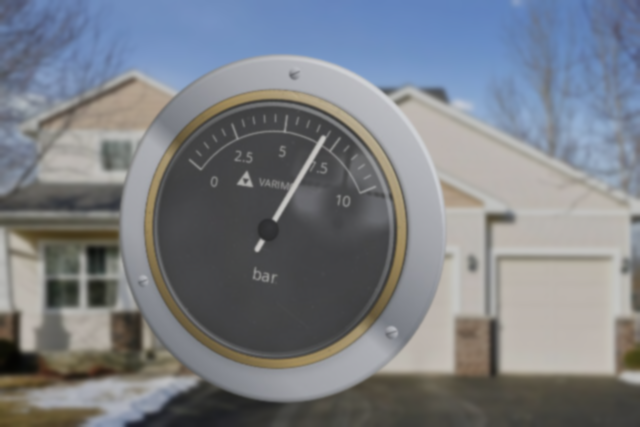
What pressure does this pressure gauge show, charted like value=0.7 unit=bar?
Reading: value=7 unit=bar
